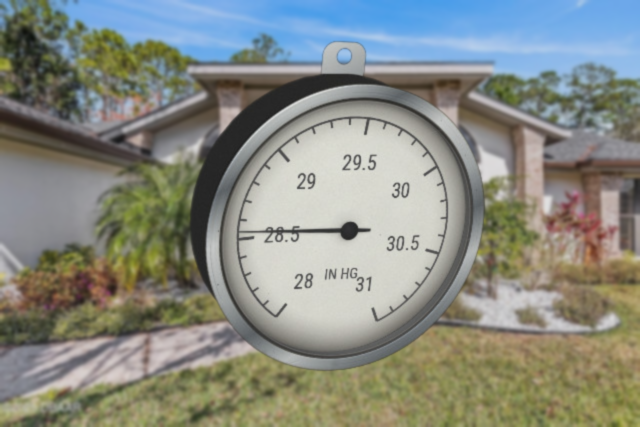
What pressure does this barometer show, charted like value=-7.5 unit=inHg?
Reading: value=28.55 unit=inHg
